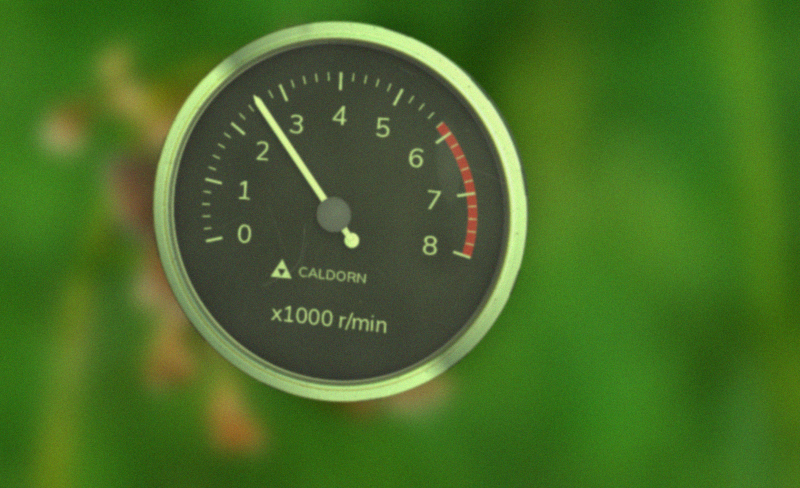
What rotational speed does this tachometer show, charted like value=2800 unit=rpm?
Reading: value=2600 unit=rpm
